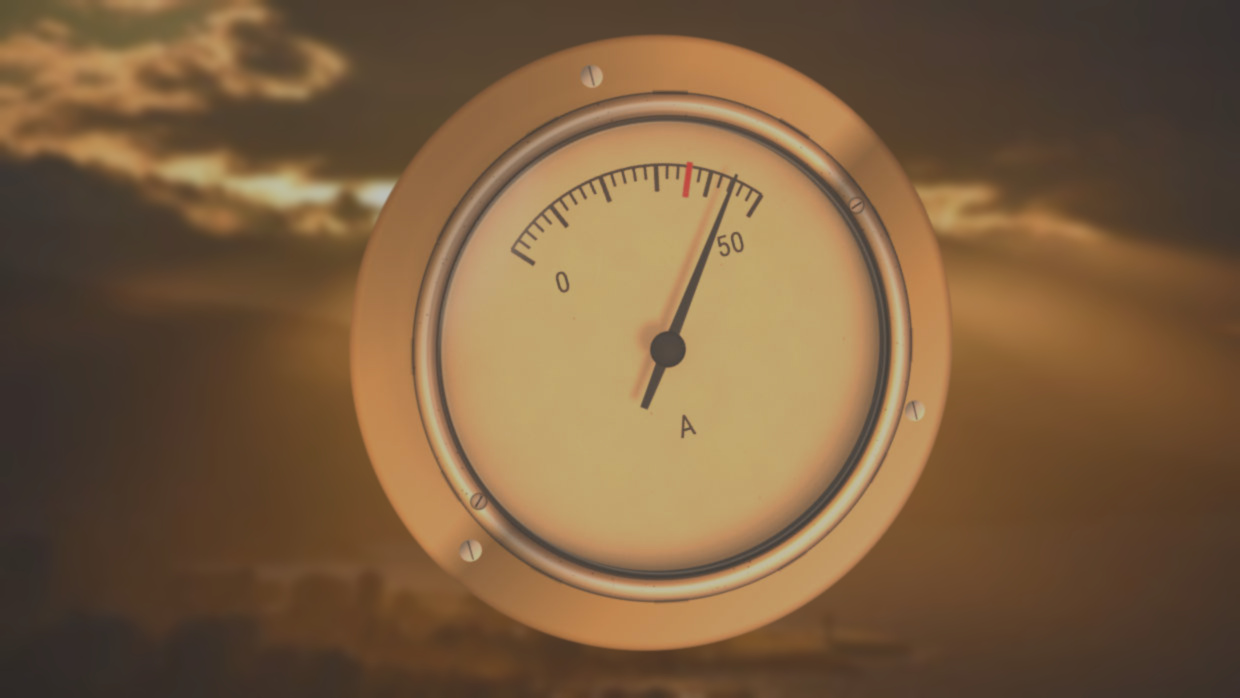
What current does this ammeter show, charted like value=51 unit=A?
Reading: value=44 unit=A
